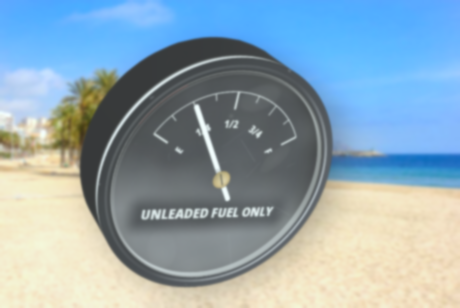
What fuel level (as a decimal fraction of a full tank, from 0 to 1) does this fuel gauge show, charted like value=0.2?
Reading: value=0.25
